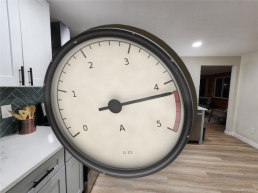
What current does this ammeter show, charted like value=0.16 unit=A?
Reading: value=4.2 unit=A
